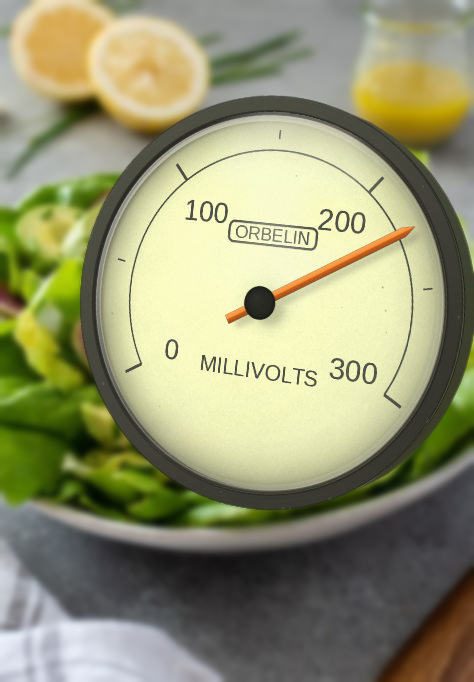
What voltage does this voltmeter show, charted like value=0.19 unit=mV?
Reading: value=225 unit=mV
